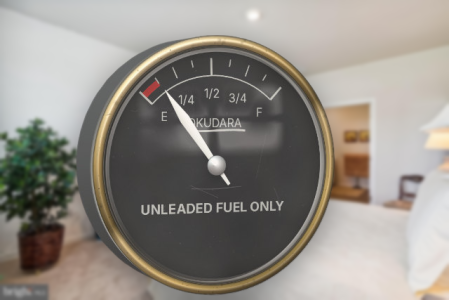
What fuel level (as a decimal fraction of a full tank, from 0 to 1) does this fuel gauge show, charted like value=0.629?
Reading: value=0.125
